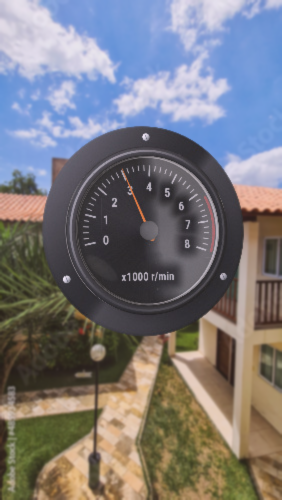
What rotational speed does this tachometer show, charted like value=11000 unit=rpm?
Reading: value=3000 unit=rpm
